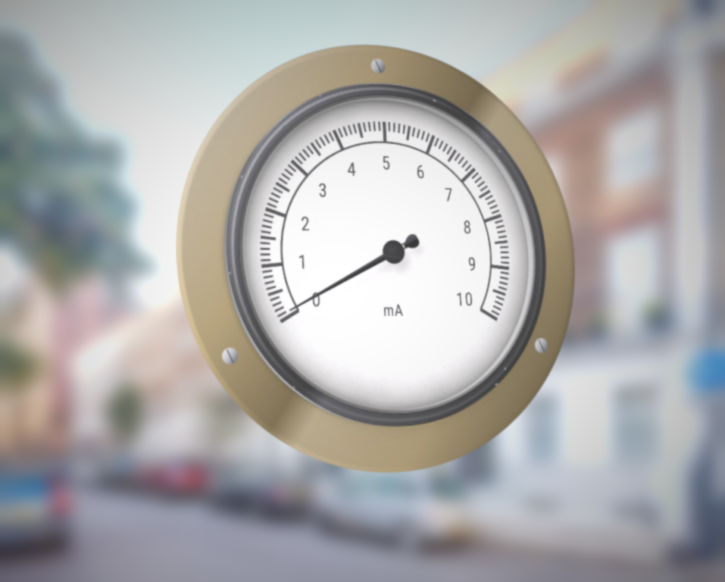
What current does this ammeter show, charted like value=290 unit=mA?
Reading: value=0.1 unit=mA
